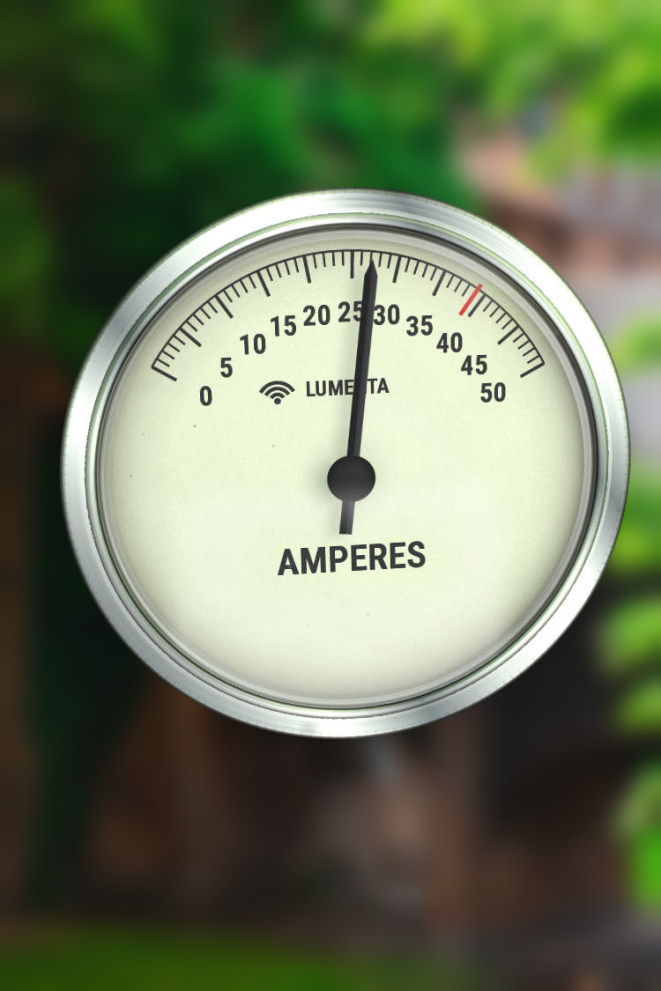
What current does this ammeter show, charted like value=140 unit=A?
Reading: value=27 unit=A
